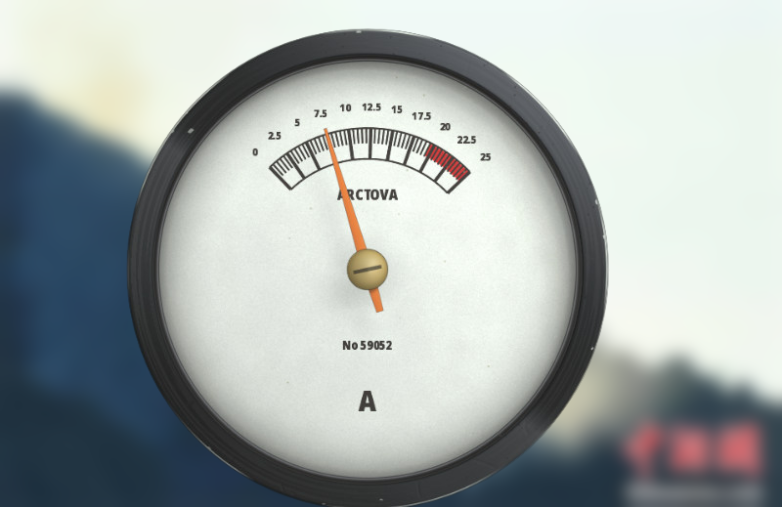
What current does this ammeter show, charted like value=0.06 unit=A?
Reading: value=7.5 unit=A
